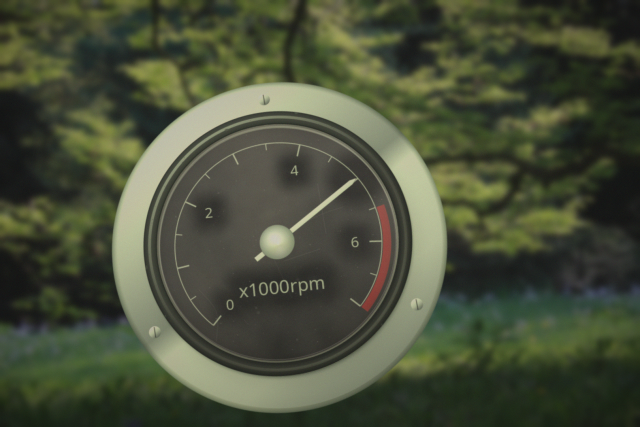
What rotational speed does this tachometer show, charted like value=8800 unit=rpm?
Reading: value=5000 unit=rpm
